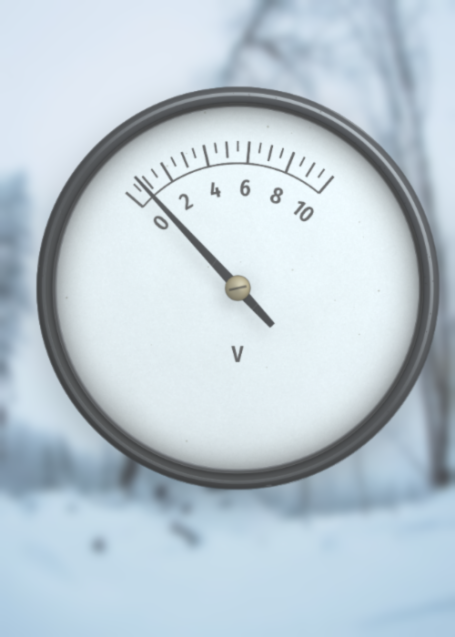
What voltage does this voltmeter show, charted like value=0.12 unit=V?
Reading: value=0.75 unit=V
